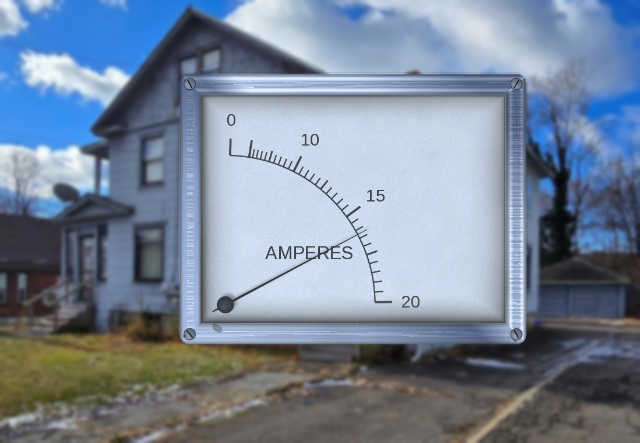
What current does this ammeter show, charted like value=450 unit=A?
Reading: value=16.25 unit=A
